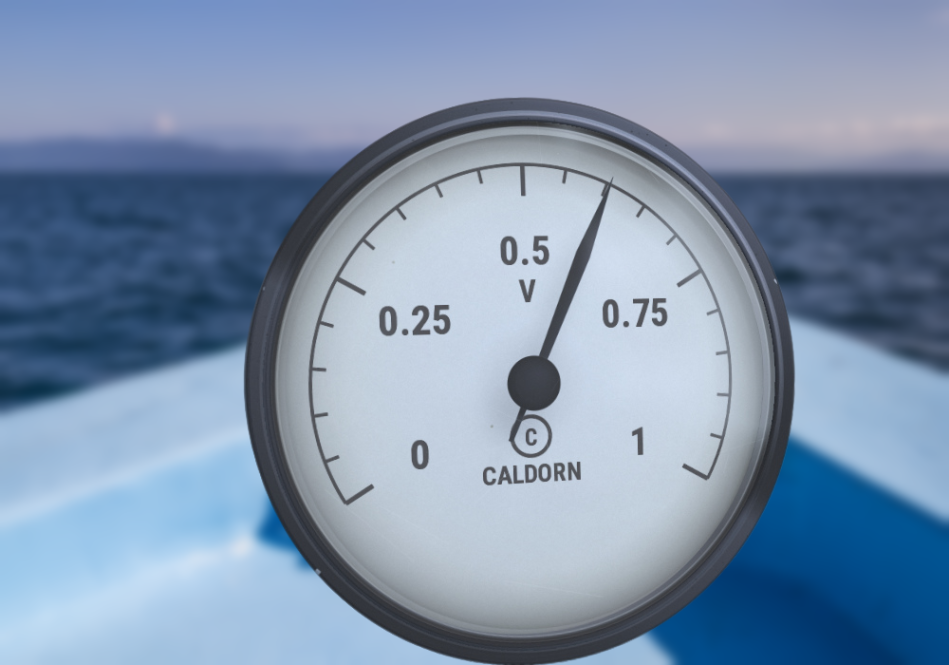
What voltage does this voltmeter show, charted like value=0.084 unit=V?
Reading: value=0.6 unit=V
